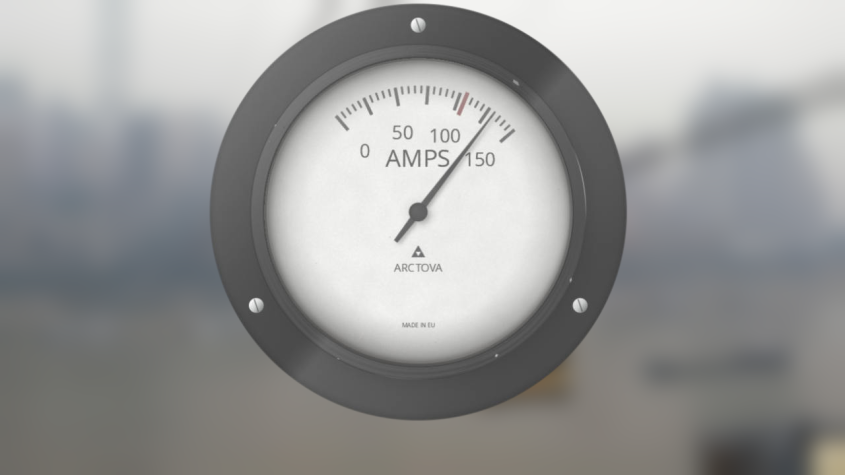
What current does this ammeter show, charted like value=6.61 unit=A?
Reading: value=130 unit=A
